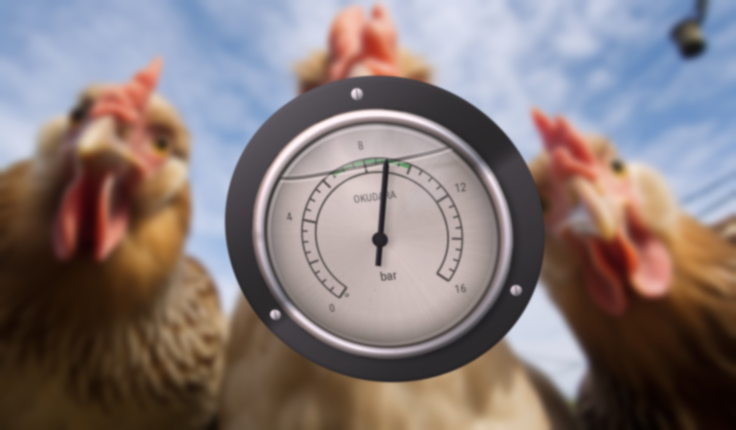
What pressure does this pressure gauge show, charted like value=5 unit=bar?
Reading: value=9 unit=bar
